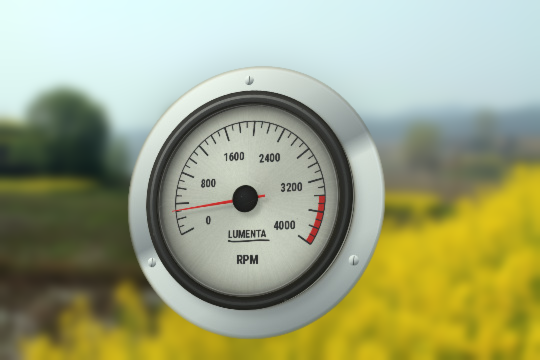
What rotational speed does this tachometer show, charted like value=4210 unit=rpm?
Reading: value=300 unit=rpm
